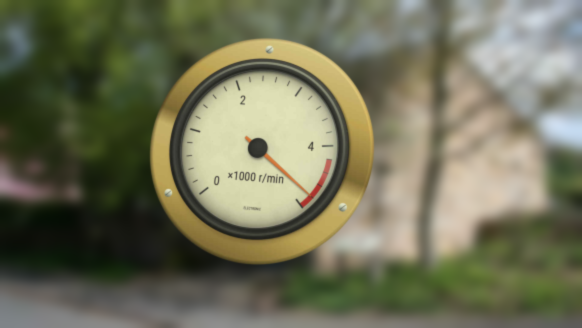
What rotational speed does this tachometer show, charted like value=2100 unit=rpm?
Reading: value=4800 unit=rpm
